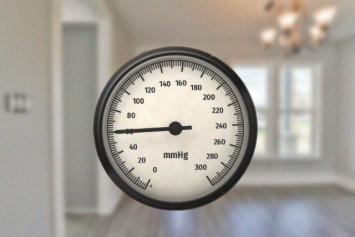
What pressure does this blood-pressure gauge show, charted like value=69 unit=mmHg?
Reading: value=60 unit=mmHg
